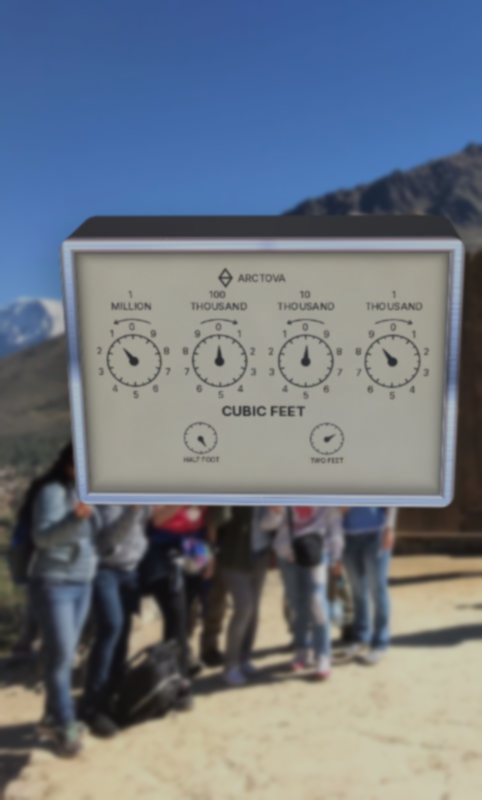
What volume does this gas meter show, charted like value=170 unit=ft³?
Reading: value=99900 unit=ft³
